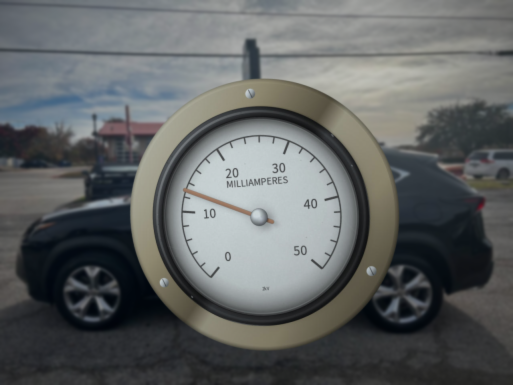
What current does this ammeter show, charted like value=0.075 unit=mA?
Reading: value=13 unit=mA
